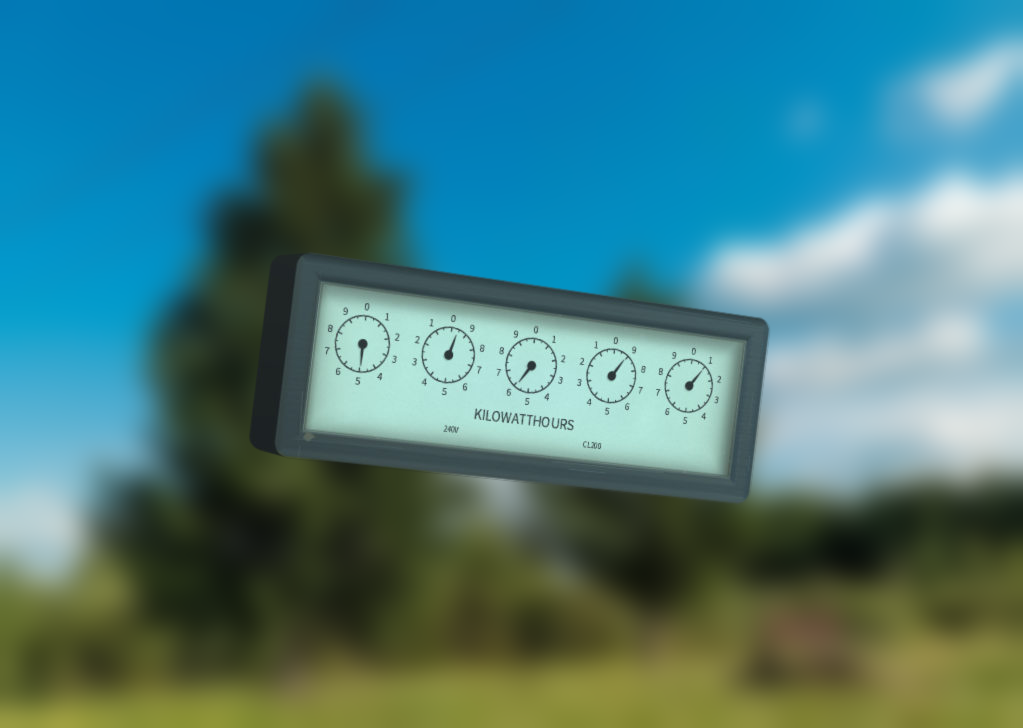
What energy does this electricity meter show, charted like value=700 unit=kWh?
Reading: value=49591 unit=kWh
